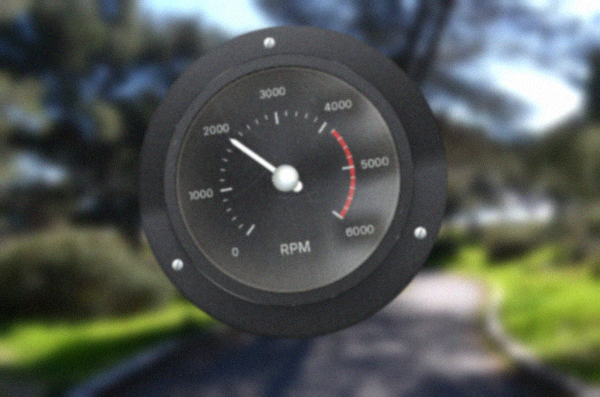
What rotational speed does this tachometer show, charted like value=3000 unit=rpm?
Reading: value=2000 unit=rpm
